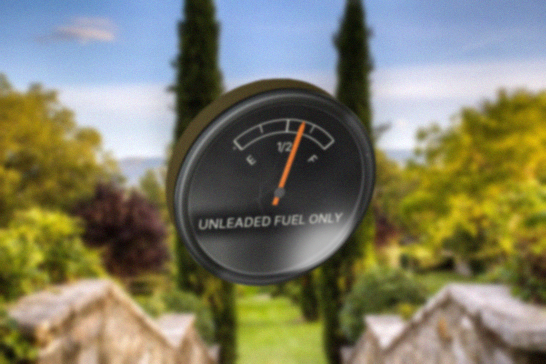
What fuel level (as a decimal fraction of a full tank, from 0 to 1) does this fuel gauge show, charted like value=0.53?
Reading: value=0.625
